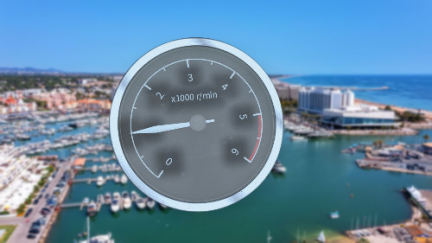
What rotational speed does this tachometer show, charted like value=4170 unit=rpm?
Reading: value=1000 unit=rpm
